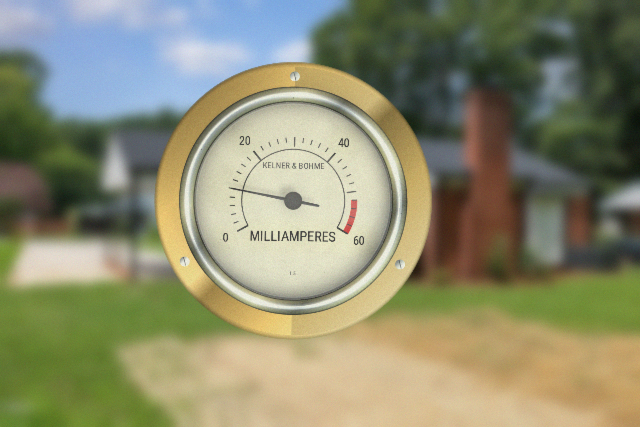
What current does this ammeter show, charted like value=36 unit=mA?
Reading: value=10 unit=mA
